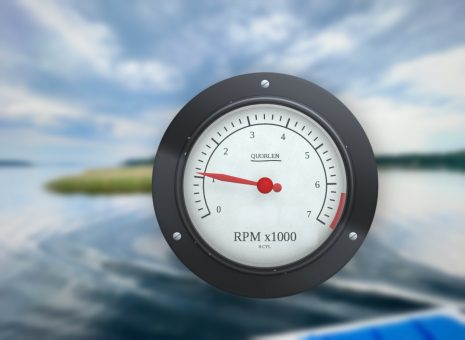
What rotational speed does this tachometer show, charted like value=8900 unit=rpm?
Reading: value=1100 unit=rpm
